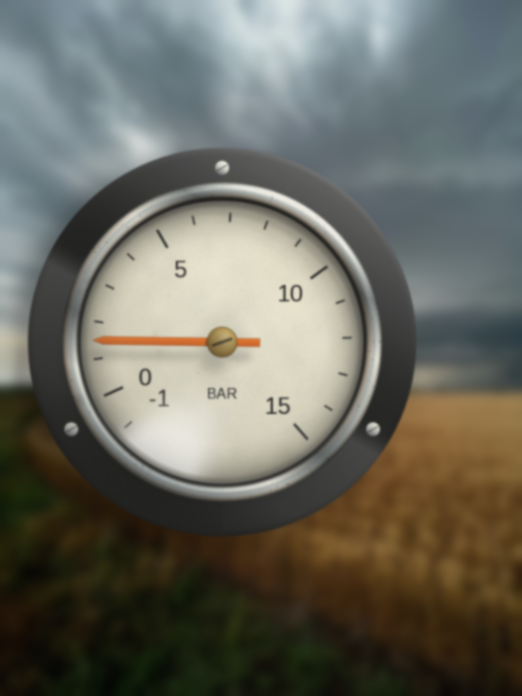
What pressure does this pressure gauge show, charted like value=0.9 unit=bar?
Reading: value=1.5 unit=bar
